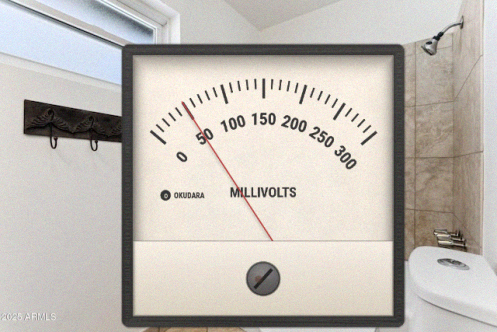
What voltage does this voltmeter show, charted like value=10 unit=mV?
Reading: value=50 unit=mV
